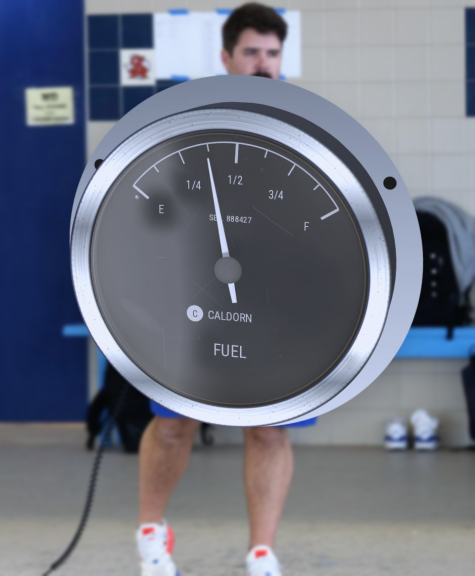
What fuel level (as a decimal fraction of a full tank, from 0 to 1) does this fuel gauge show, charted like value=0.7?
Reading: value=0.375
